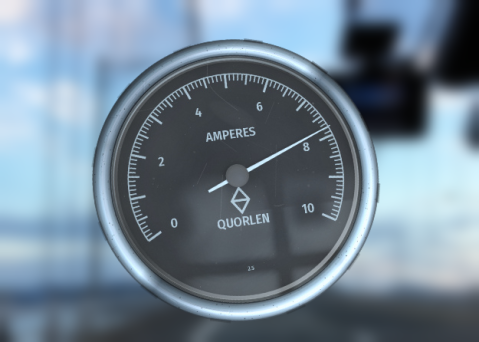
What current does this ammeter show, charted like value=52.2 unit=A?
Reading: value=7.8 unit=A
